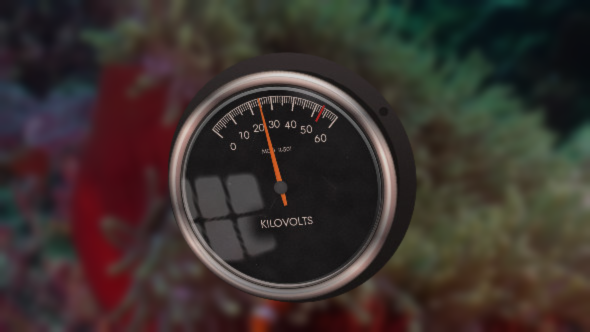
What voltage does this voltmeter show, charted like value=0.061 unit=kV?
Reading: value=25 unit=kV
